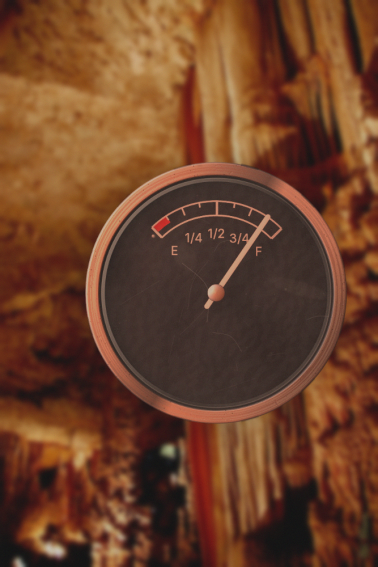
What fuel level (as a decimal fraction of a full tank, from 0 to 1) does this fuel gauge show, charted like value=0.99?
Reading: value=0.875
